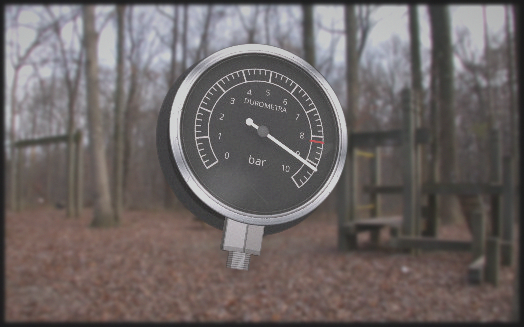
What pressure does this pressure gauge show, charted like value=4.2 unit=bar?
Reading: value=9.2 unit=bar
